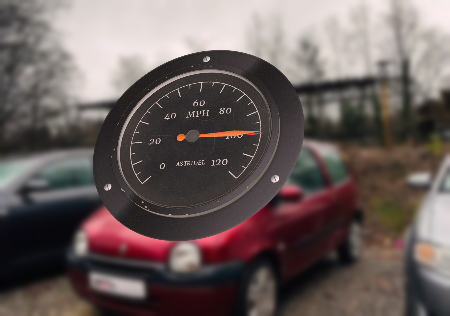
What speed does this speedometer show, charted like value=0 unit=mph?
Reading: value=100 unit=mph
